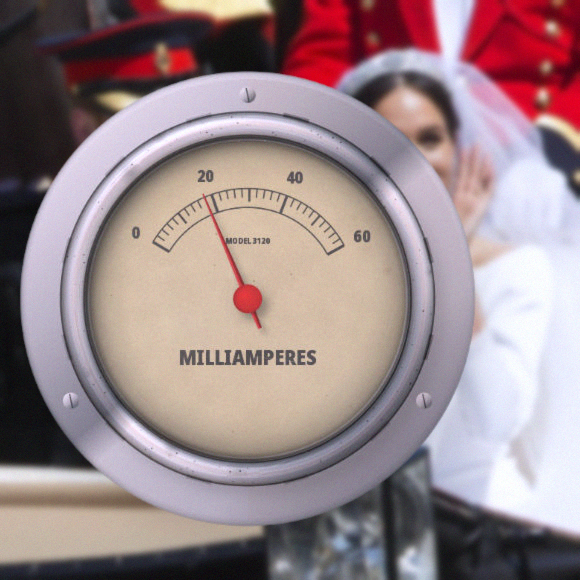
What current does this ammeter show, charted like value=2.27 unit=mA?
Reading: value=18 unit=mA
